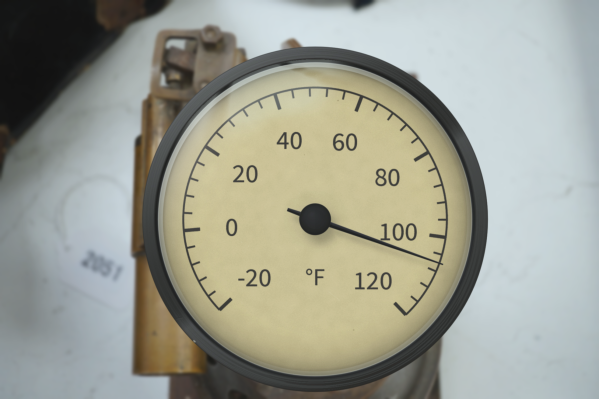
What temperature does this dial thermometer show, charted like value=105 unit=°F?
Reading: value=106 unit=°F
